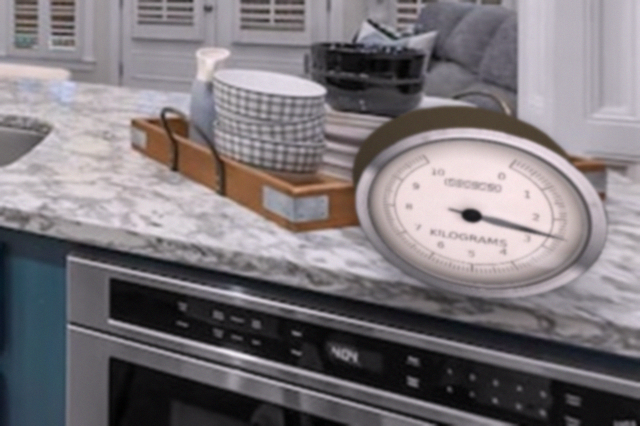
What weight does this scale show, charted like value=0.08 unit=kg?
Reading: value=2.5 unit=kg
